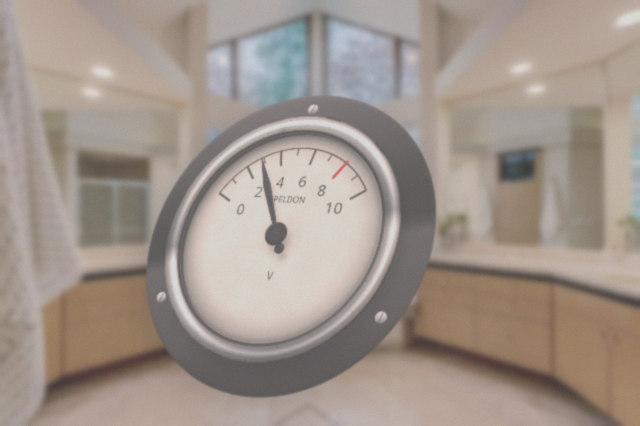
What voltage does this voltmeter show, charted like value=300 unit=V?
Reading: value=3 unit=V
